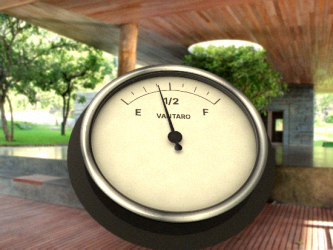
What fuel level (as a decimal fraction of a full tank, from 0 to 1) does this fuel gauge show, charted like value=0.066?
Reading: value=0.375
